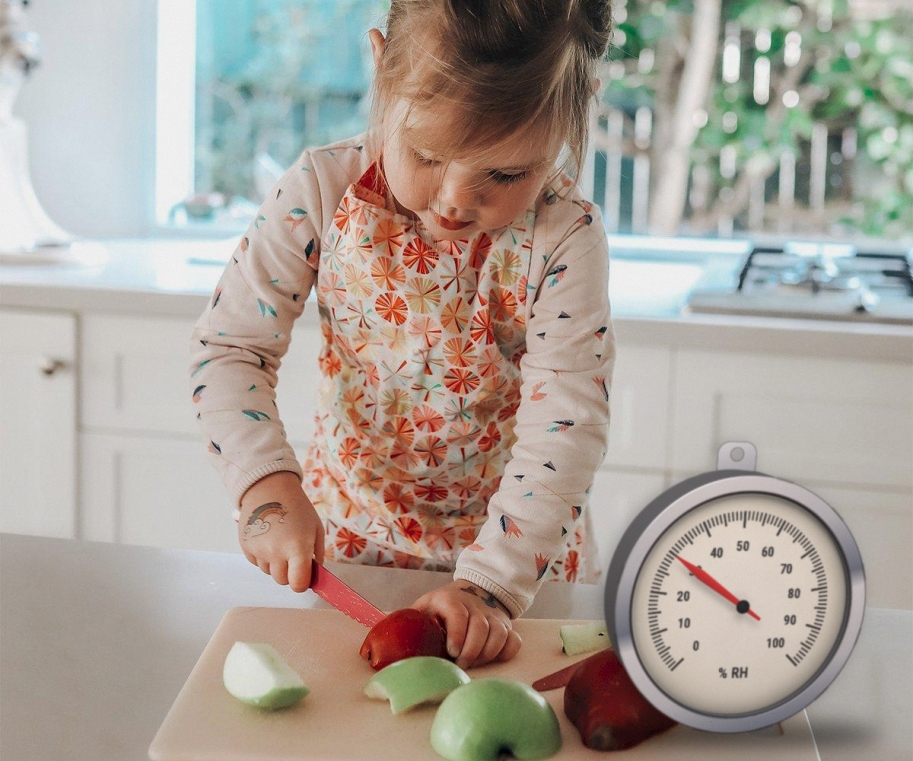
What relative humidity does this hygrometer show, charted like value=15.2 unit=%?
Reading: value=30 unit=%
